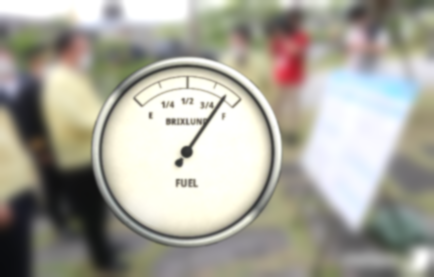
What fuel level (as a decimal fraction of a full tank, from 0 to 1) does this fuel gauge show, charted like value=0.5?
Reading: value=0.875
